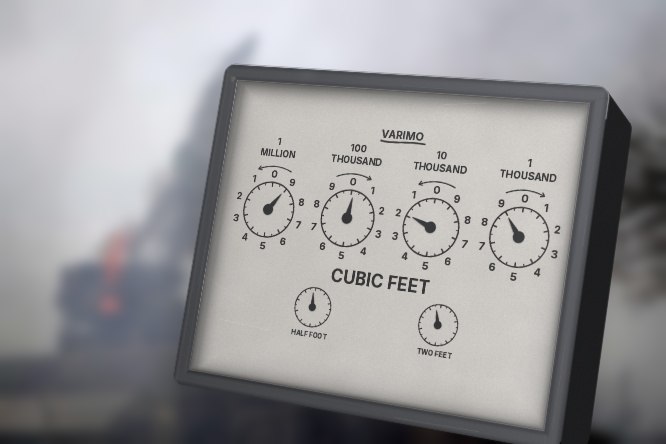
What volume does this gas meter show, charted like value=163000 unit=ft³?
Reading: value=901900 unit=ft³
